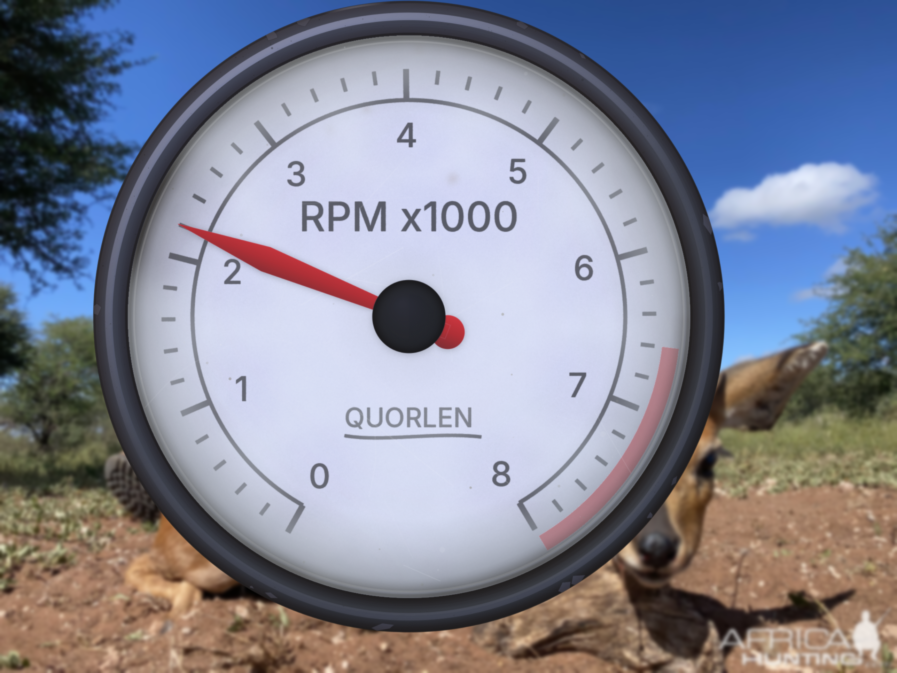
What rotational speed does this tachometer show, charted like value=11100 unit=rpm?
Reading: value=2200 unit=rpm
